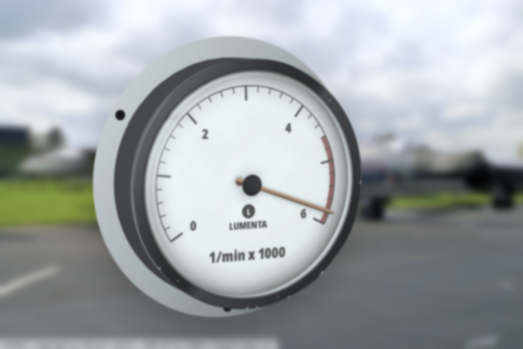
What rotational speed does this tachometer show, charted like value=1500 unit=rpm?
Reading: value=5800 unit=rpm
